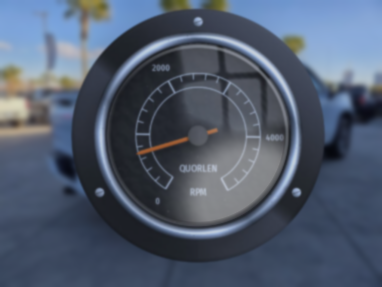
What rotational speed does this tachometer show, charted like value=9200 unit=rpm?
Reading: value=700 unit=rpm
